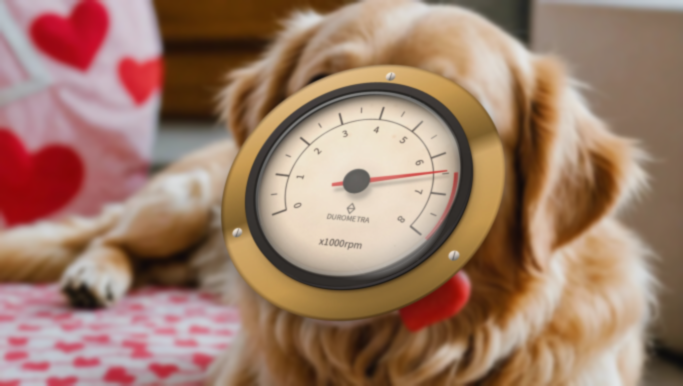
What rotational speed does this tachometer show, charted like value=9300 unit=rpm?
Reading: value=6500 unit=rpm
